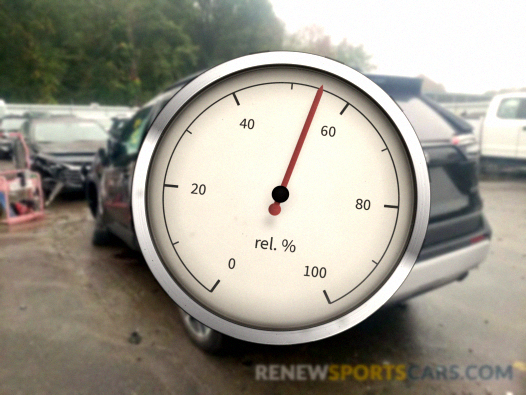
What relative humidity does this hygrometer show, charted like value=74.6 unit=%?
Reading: value=55 unit=%
